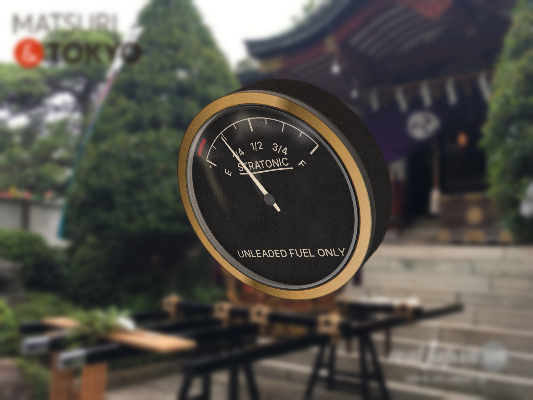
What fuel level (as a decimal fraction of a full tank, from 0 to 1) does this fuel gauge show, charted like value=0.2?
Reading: value=0.25
